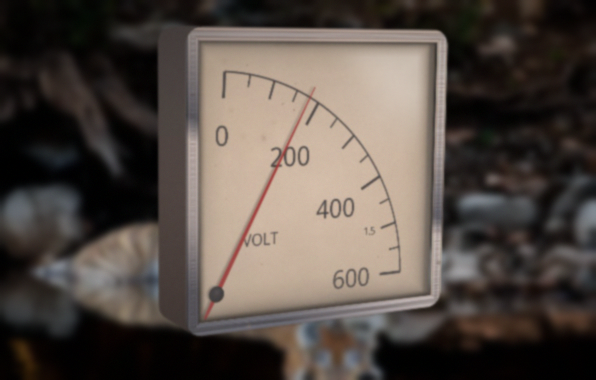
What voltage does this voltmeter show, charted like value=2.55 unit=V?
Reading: value=175 unit=V
